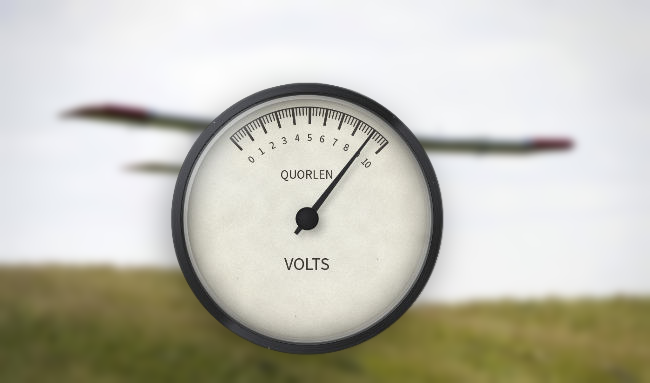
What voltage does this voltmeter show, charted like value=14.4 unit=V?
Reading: value=9 unit=V
